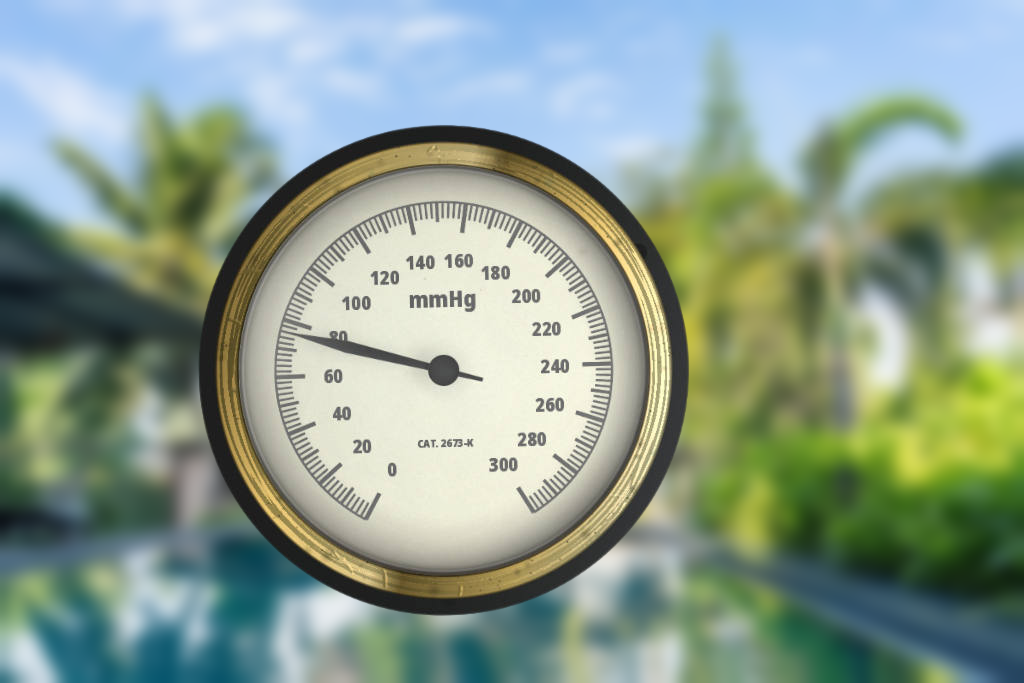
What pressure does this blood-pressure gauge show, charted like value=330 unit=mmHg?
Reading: value=76 unit=mmHg
